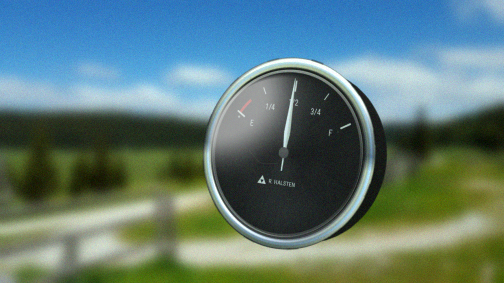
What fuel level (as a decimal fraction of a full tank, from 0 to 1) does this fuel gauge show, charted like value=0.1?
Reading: value=0.5
